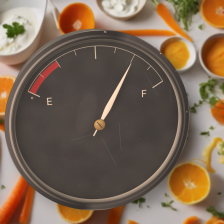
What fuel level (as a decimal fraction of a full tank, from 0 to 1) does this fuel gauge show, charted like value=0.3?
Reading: value=0.75
